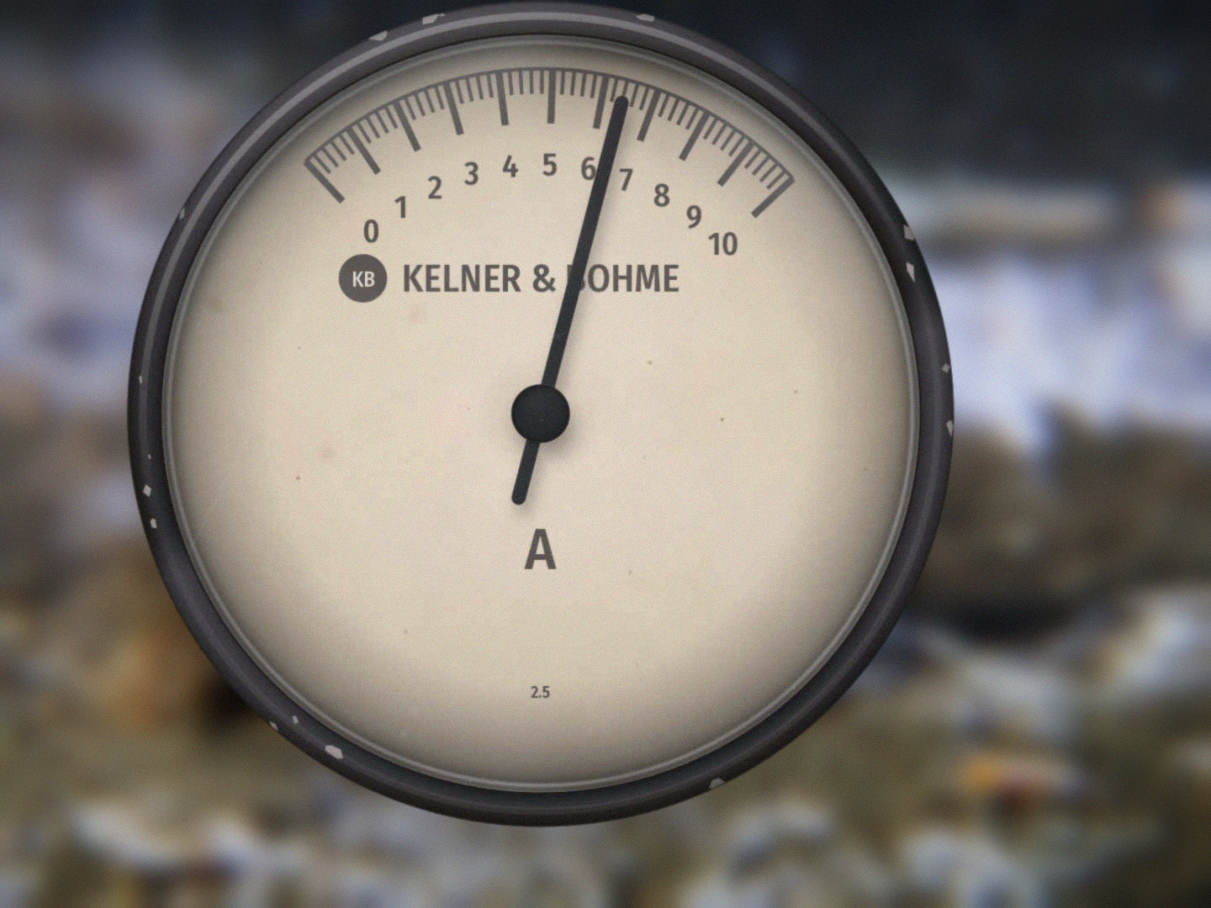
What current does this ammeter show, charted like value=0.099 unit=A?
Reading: value=6.4 unit=A
